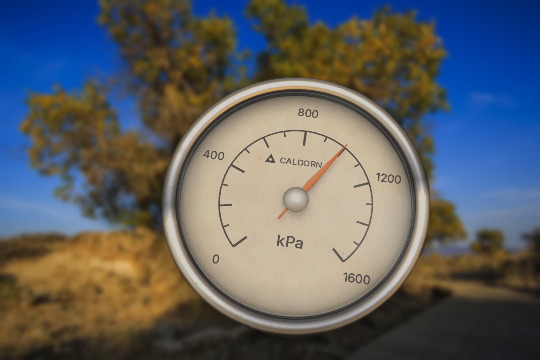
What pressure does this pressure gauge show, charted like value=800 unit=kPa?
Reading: value=1000 unit=kPa
